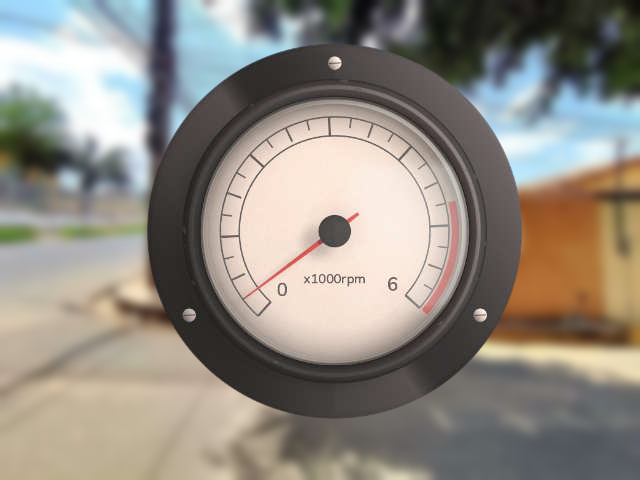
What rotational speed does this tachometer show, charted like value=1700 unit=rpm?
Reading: value=250 unit=rpm
